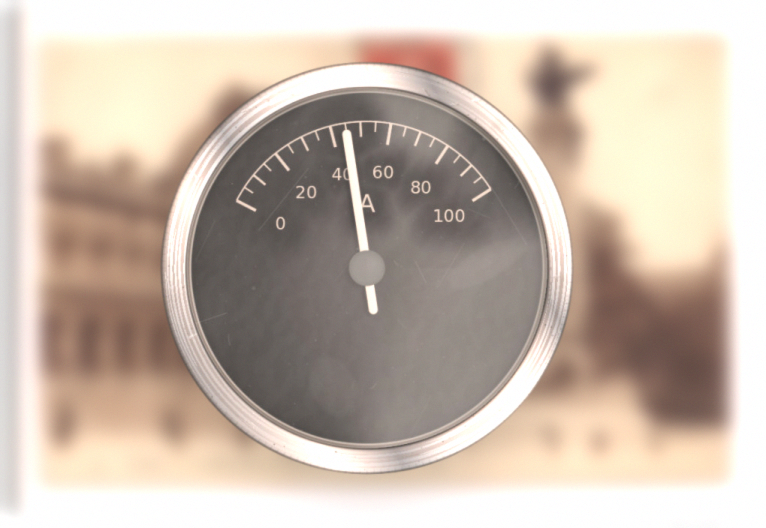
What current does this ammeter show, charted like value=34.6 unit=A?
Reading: value=45 unit=A
